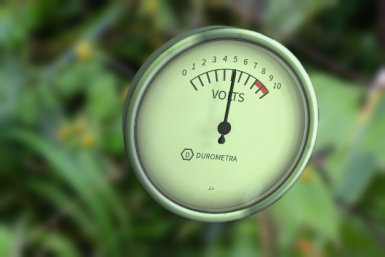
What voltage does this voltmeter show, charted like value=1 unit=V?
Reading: value=5 unit=V
